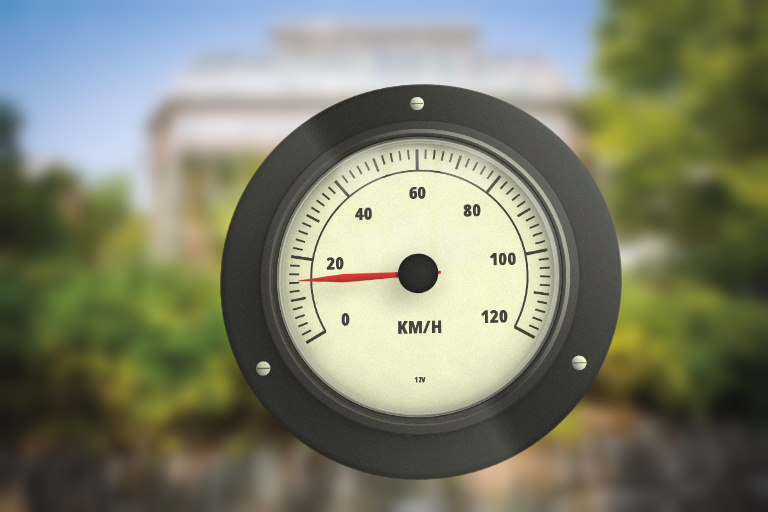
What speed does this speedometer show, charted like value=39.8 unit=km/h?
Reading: value=14 unit=km/h
